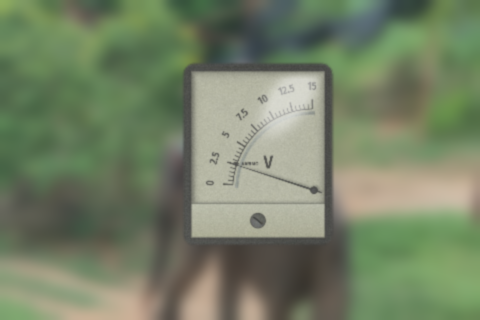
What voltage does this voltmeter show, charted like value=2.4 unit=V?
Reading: value=2.5 unit=V
